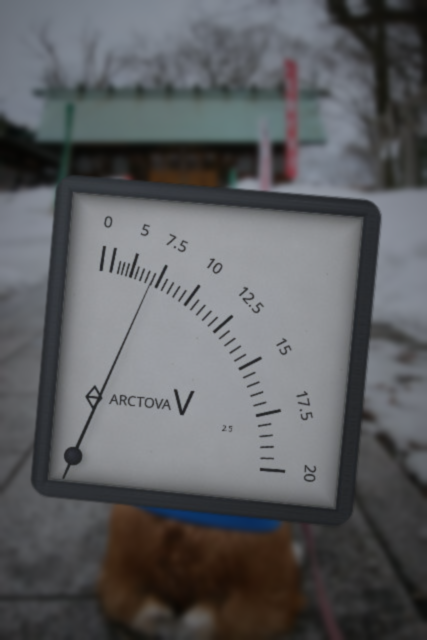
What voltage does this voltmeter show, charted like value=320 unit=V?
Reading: value=7 unit=V
